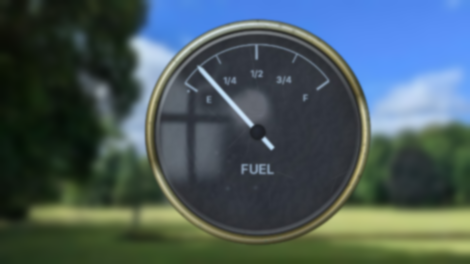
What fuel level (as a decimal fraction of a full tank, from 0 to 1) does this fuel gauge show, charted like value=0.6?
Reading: value=0.125
